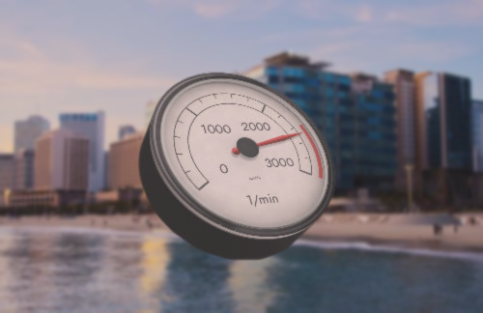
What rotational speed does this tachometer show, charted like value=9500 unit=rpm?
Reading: value=2500 unit=rpm
